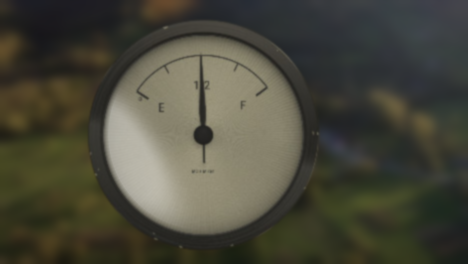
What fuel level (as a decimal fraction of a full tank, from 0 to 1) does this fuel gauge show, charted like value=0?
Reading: value=0.5
